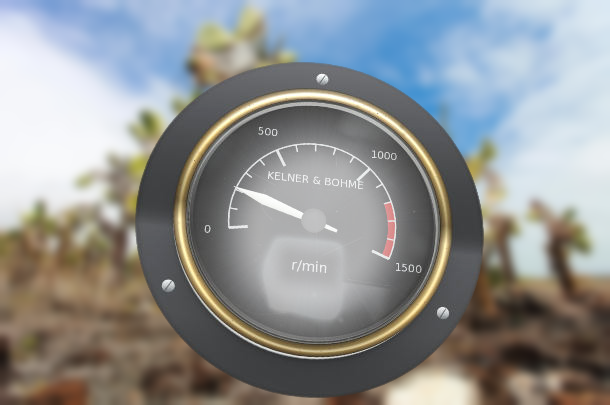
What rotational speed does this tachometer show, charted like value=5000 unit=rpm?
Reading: value=200 unit=rpm
